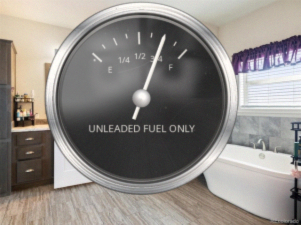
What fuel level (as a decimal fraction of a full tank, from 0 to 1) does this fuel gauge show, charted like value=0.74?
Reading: value=0.75
